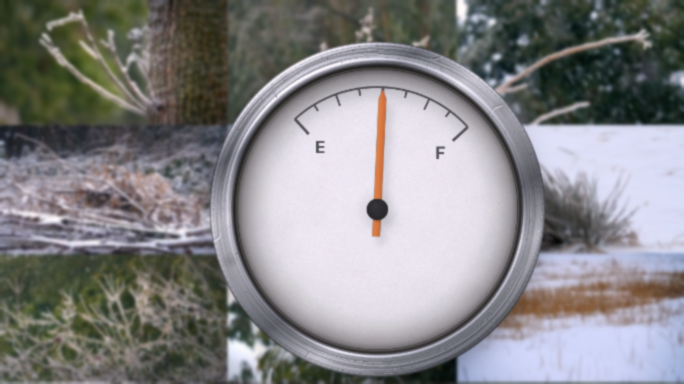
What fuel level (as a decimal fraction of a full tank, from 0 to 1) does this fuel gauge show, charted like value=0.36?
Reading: value=0.5
